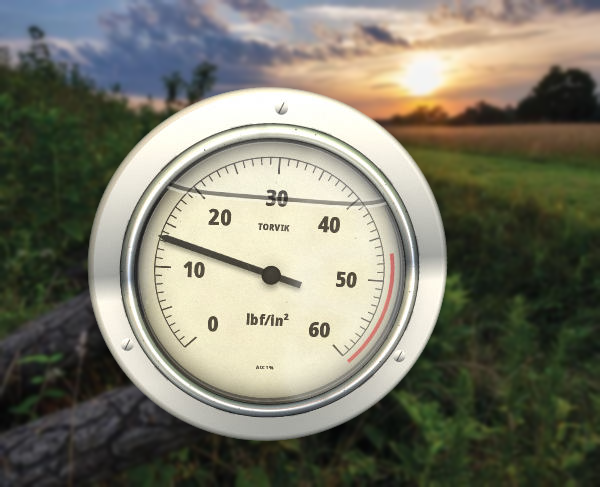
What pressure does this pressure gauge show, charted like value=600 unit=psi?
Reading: value=13.5 unit=psi
